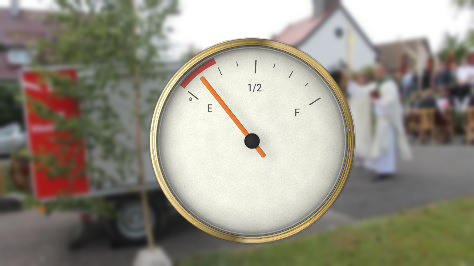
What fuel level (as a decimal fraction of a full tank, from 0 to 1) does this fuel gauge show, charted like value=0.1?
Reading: value=0.125
